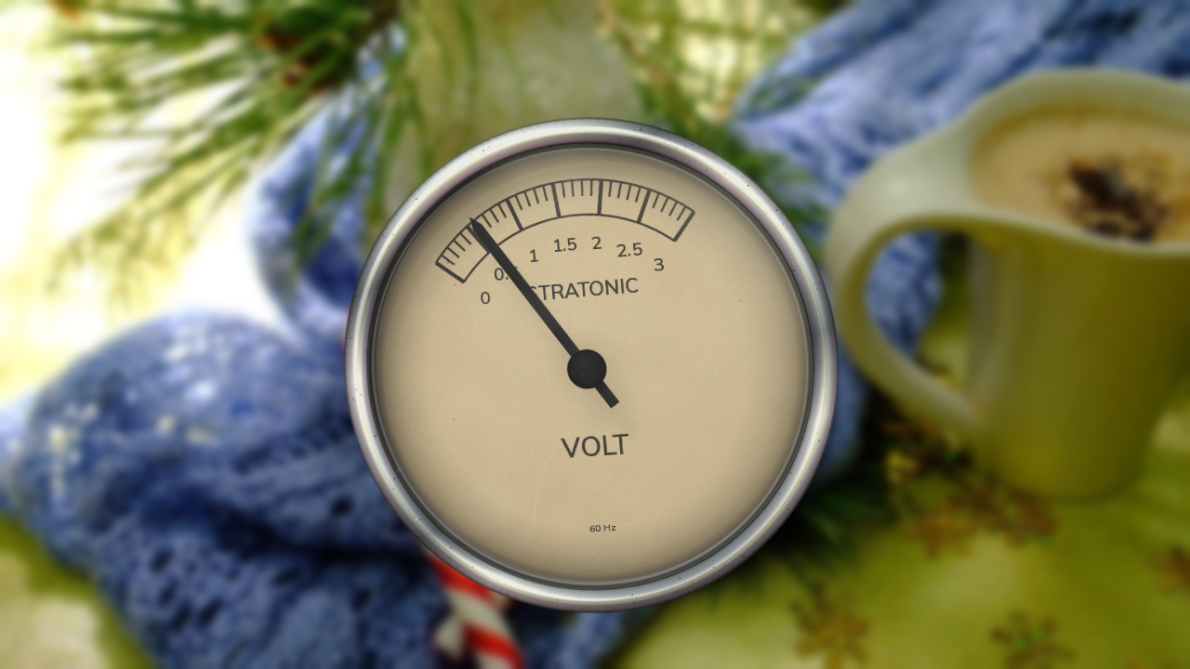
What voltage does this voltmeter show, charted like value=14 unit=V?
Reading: value=0.6 unit=V
